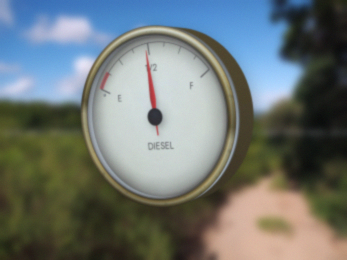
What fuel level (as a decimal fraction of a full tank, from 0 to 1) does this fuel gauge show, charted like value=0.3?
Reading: value=0.5
